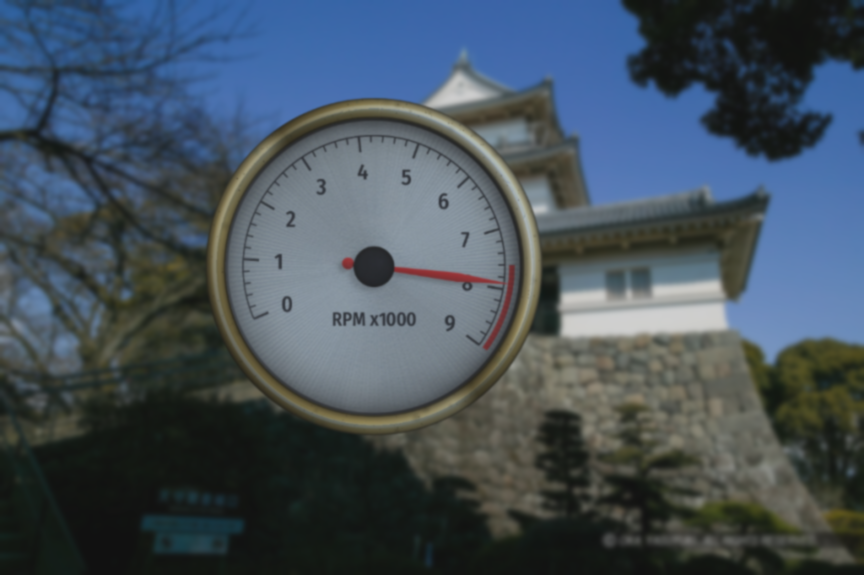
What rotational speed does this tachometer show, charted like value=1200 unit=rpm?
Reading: value=7900 unit=rpm
